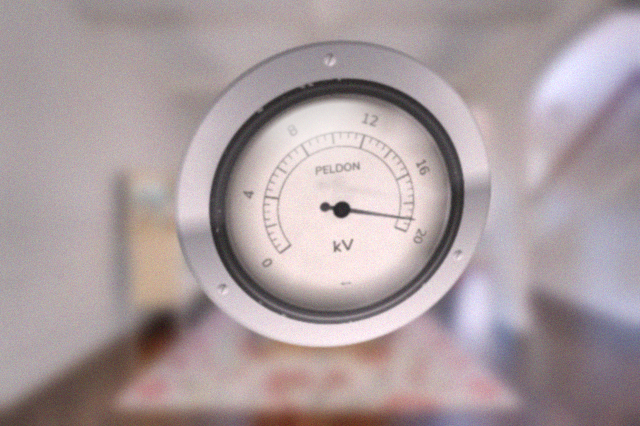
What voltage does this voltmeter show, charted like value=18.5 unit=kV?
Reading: value=19 unit=kV
